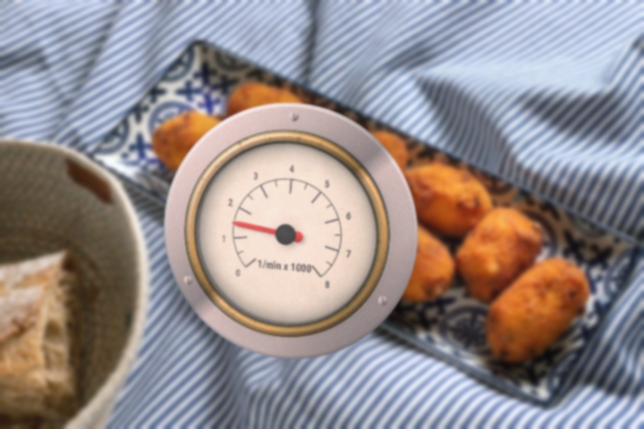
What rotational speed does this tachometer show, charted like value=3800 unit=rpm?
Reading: value=1500 unit=rpm
